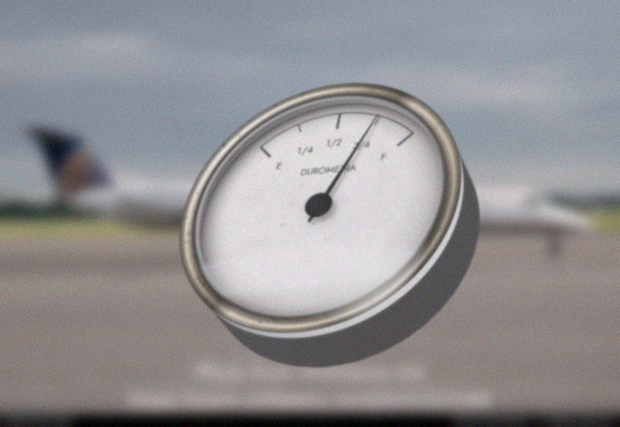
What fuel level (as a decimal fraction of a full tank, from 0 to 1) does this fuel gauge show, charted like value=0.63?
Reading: value=0.75
